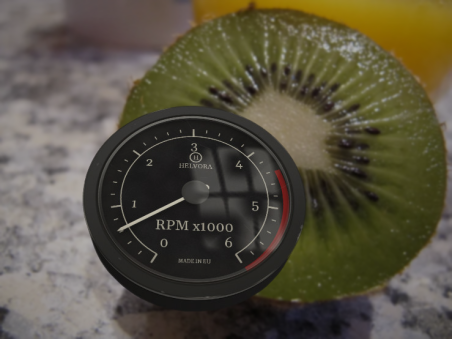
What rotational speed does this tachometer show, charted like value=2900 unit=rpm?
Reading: value=600 unit=rpm
